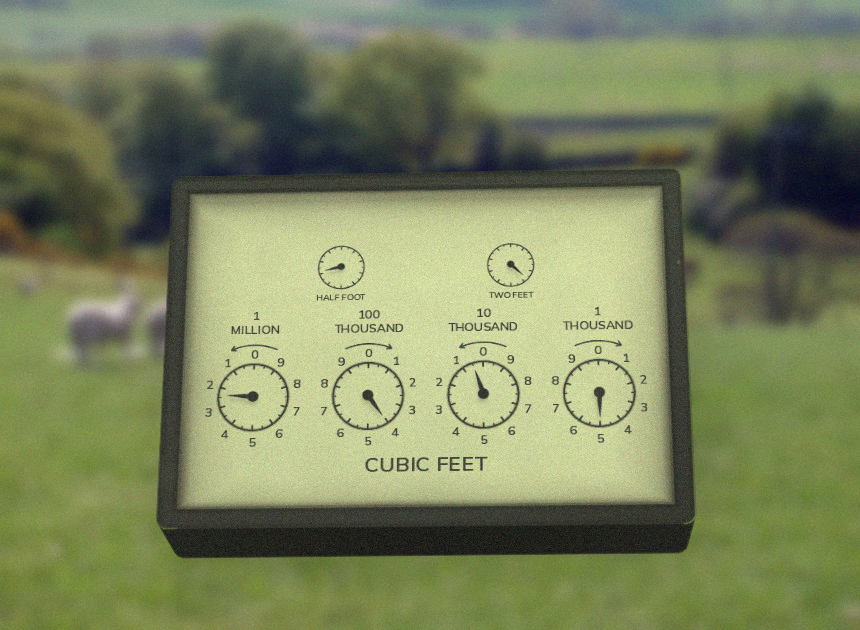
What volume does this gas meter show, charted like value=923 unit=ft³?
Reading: value=240500 unit=ft³
